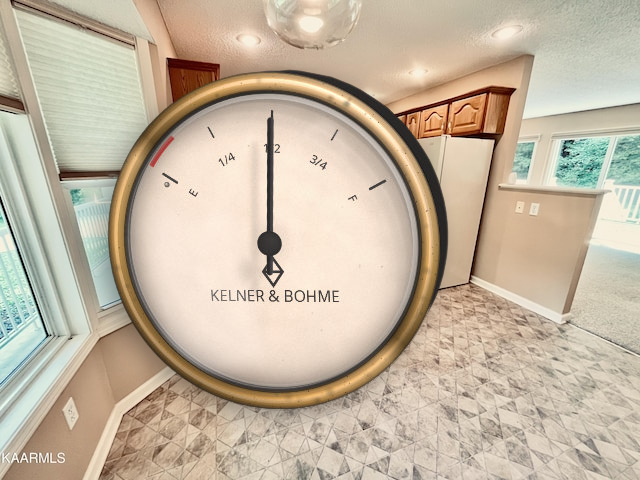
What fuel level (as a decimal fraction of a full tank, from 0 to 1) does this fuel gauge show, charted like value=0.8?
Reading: value=0.5
